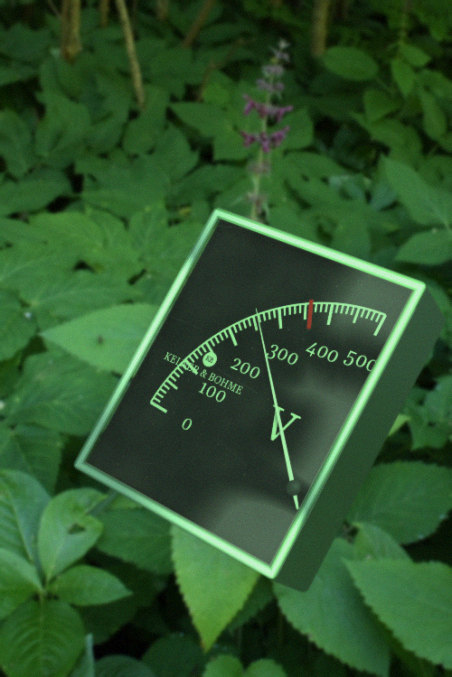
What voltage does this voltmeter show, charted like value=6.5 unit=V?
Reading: value=260 unit=V
